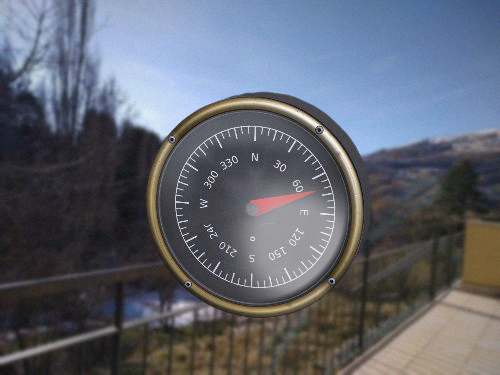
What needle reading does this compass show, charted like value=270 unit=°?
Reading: value=70 unit=°
